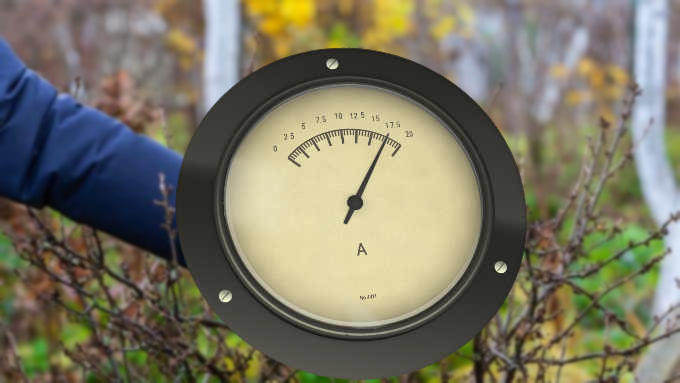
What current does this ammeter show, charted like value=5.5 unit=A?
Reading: value=17.5 unit=A
